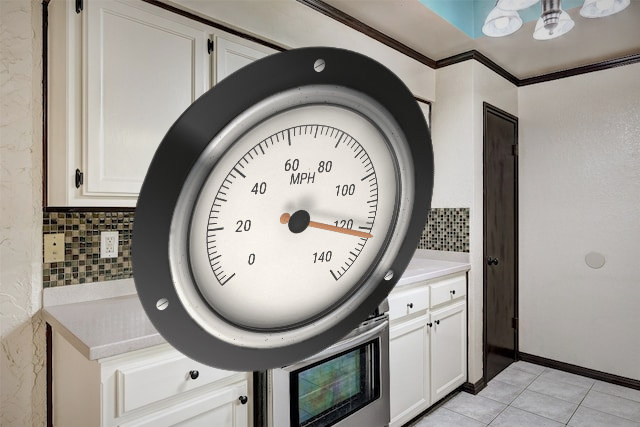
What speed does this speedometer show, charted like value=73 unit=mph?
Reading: value=122 unit=mph
